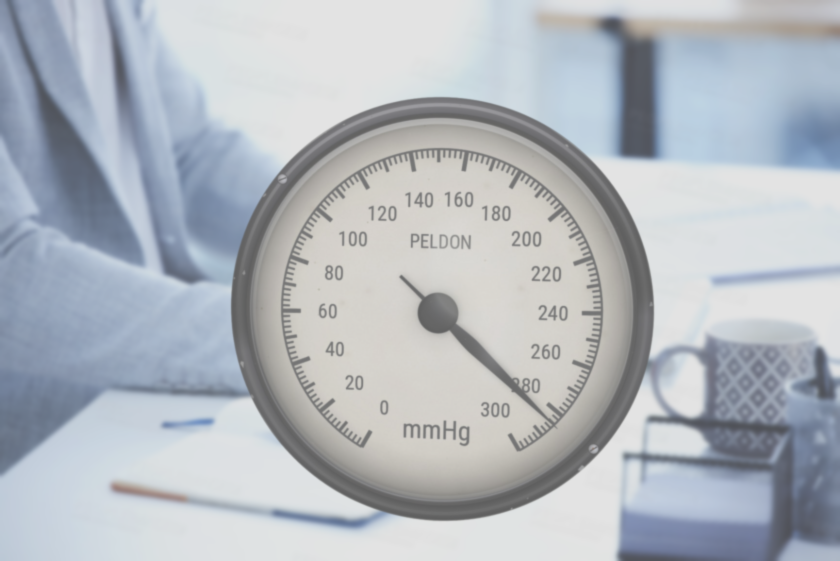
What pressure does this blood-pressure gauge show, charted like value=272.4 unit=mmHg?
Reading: value=284 unit=mmHg
